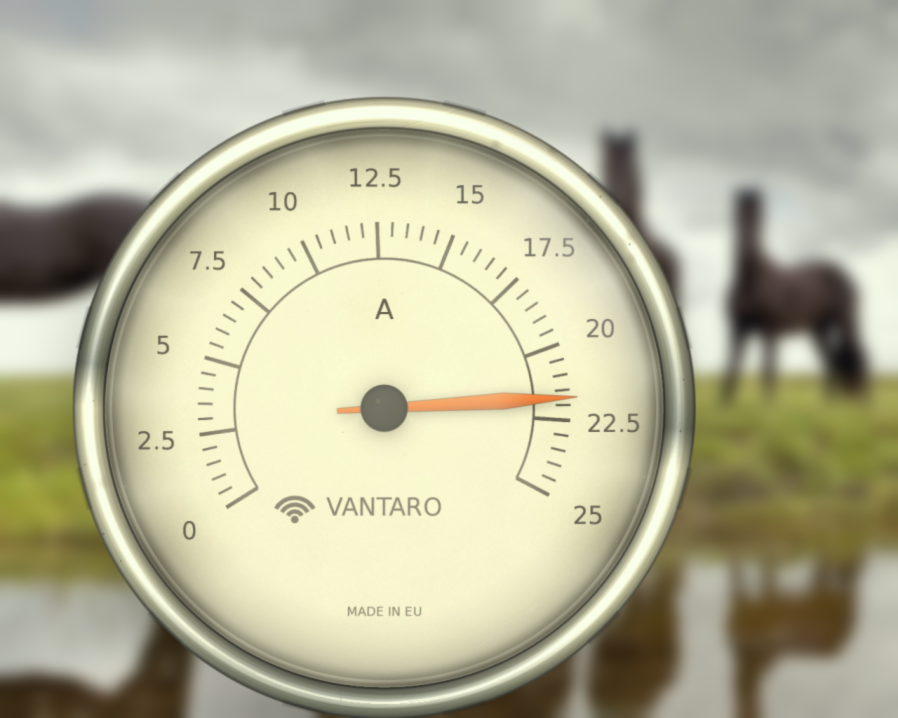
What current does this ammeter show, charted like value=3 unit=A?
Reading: value=21.75 unit=A
